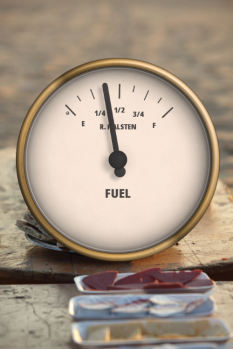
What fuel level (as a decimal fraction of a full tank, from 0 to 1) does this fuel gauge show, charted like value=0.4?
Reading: value=0.375
